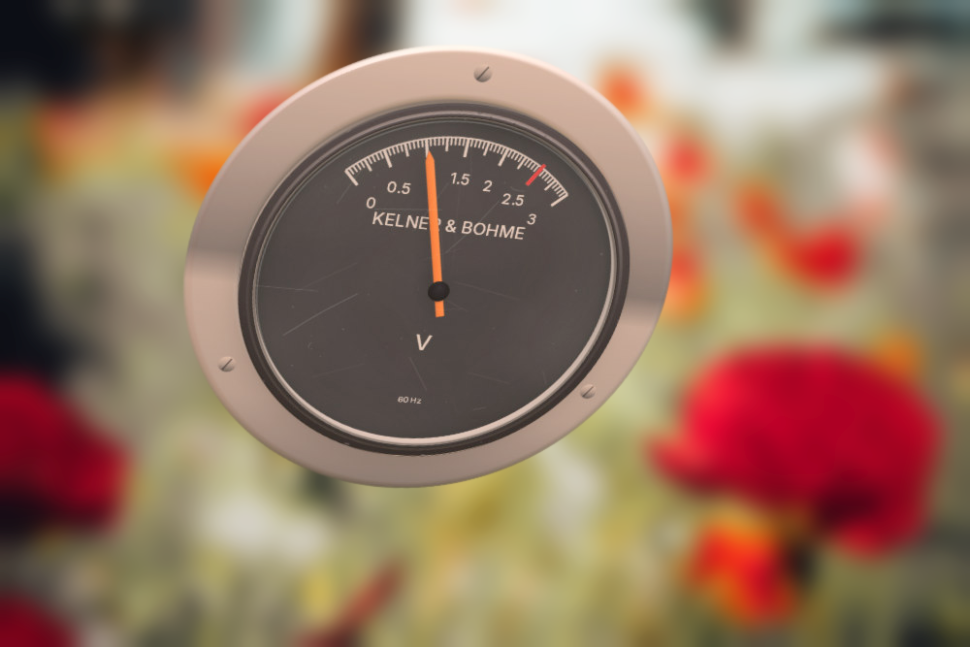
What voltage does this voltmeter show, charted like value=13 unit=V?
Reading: value=1 unit=V
